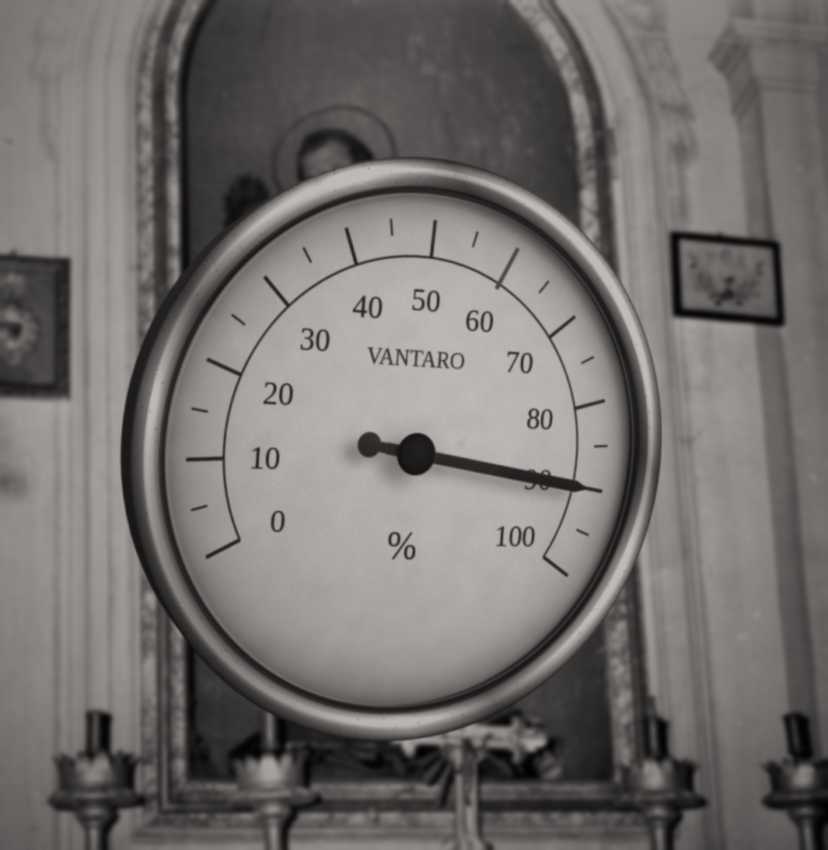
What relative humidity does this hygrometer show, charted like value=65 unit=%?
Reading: value=90 unit=%
